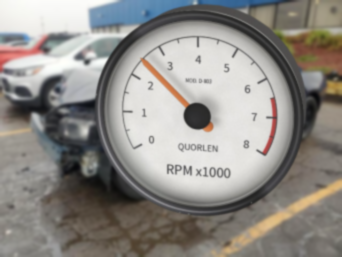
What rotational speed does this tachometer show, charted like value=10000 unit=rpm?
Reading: value=2500 unit=rpm
